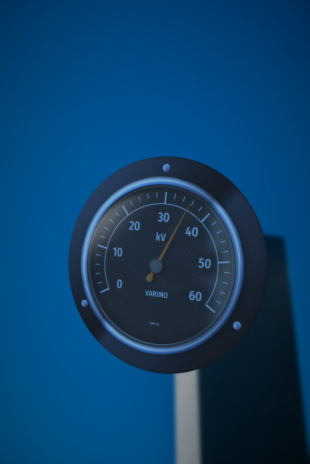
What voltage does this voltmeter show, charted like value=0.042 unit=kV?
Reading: value=36 unit=kV
